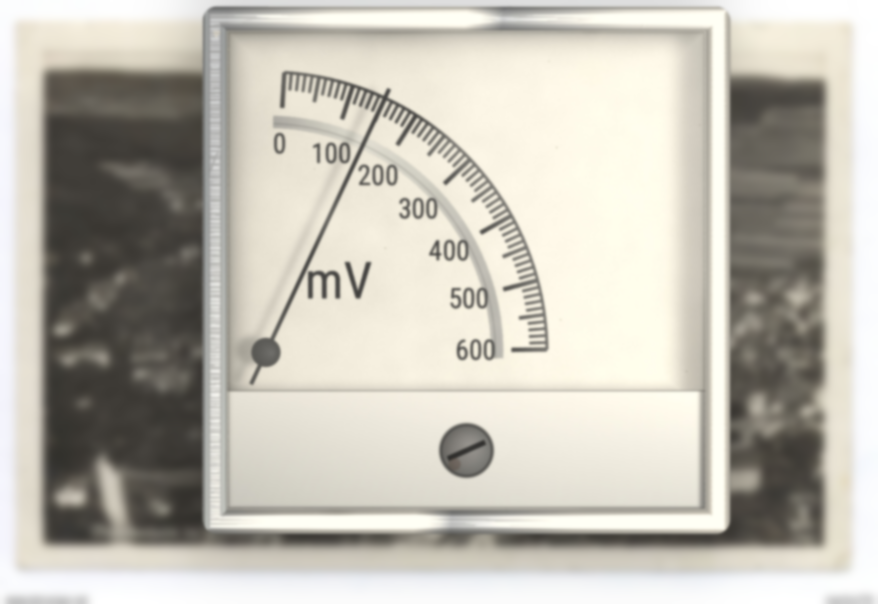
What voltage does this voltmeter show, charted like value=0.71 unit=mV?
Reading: value=150 unit=mV
